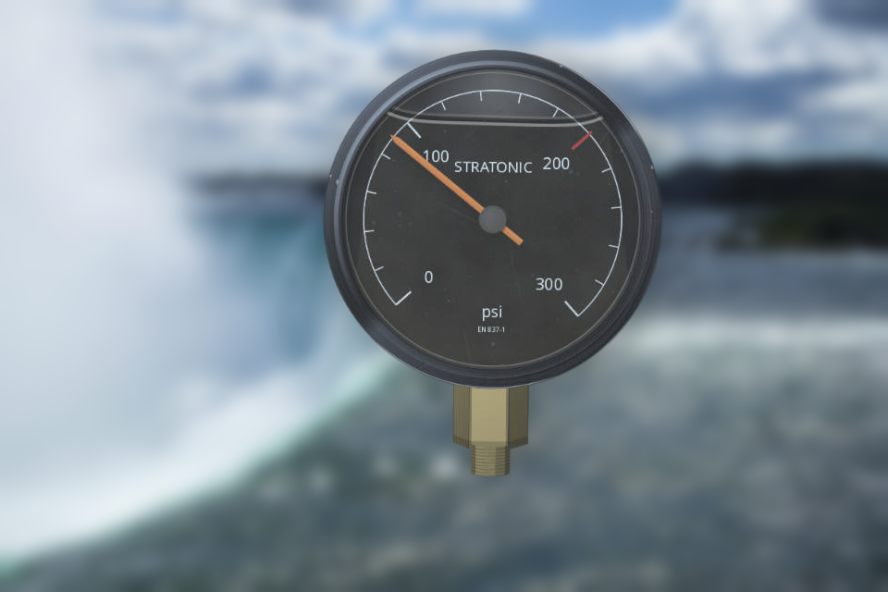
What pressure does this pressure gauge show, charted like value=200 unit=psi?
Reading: value=90 unit=psi
